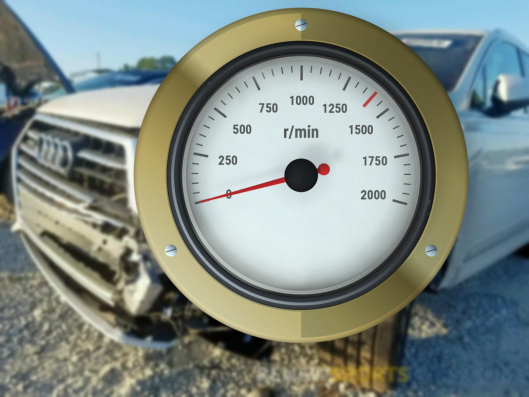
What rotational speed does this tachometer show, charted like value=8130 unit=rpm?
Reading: value=0 unit=rpm
